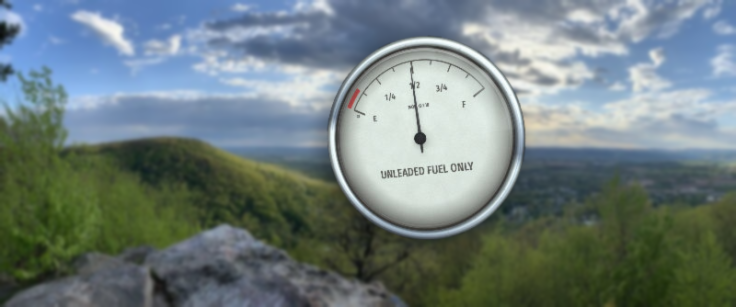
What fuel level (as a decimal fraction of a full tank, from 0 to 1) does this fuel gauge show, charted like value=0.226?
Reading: value=0.5
